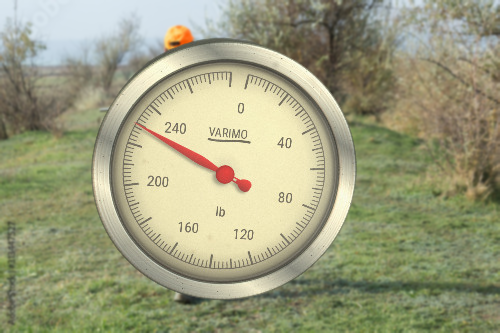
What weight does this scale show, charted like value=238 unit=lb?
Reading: value=230 unit=lb
